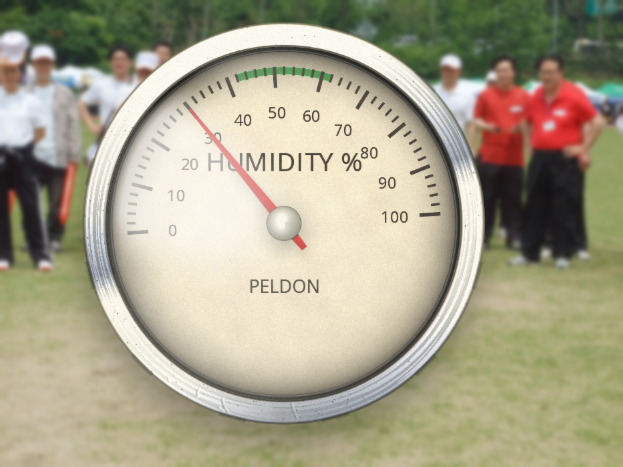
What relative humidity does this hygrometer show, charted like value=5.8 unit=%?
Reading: value=30 unit=%
